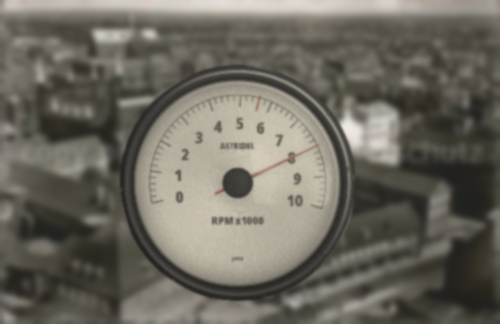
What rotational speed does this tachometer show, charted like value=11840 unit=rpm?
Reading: value=8000 unit=rpm
